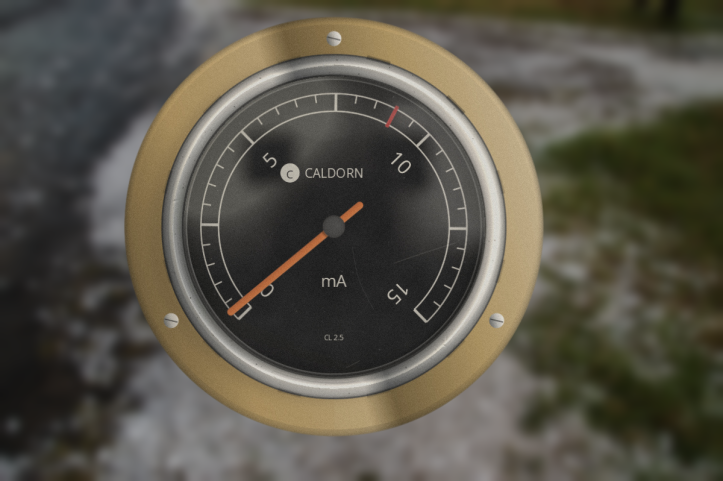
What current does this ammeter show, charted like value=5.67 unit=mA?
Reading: value=0.25 unit=mA
